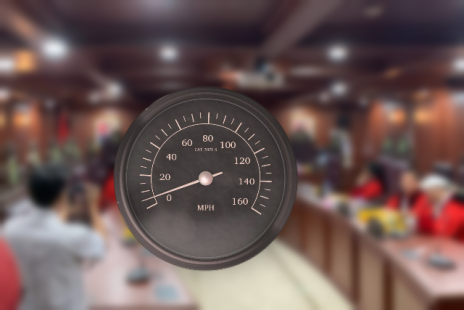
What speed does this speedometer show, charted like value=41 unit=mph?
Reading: value=5 unit=mph
